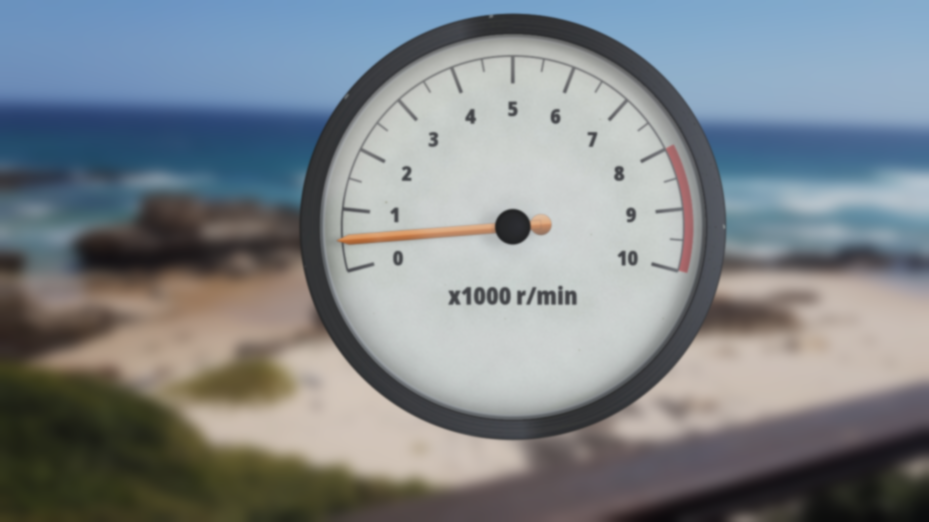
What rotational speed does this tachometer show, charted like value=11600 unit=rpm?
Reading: value=500 unit=rpm
